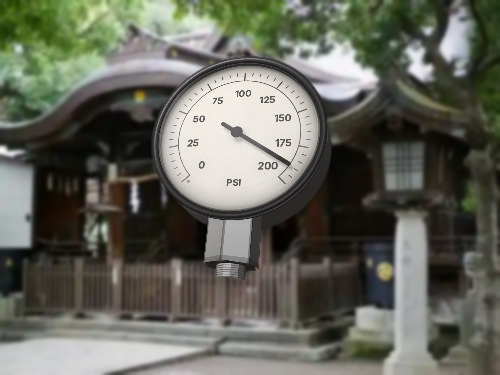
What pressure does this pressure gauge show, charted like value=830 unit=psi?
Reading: value=190 unit=psi
